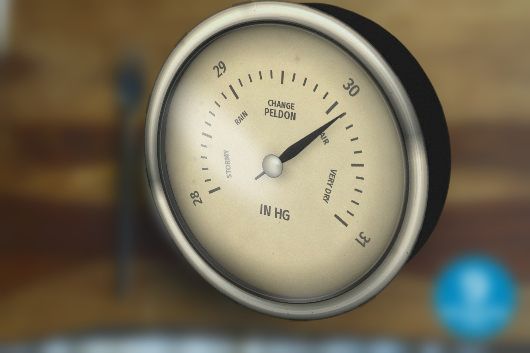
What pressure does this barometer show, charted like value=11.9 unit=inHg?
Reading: value=30.1 unit=inHg
